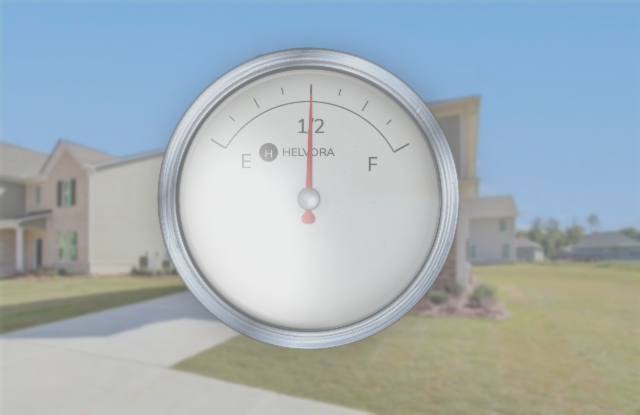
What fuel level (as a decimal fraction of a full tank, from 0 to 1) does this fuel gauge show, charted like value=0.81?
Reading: value=0.5
